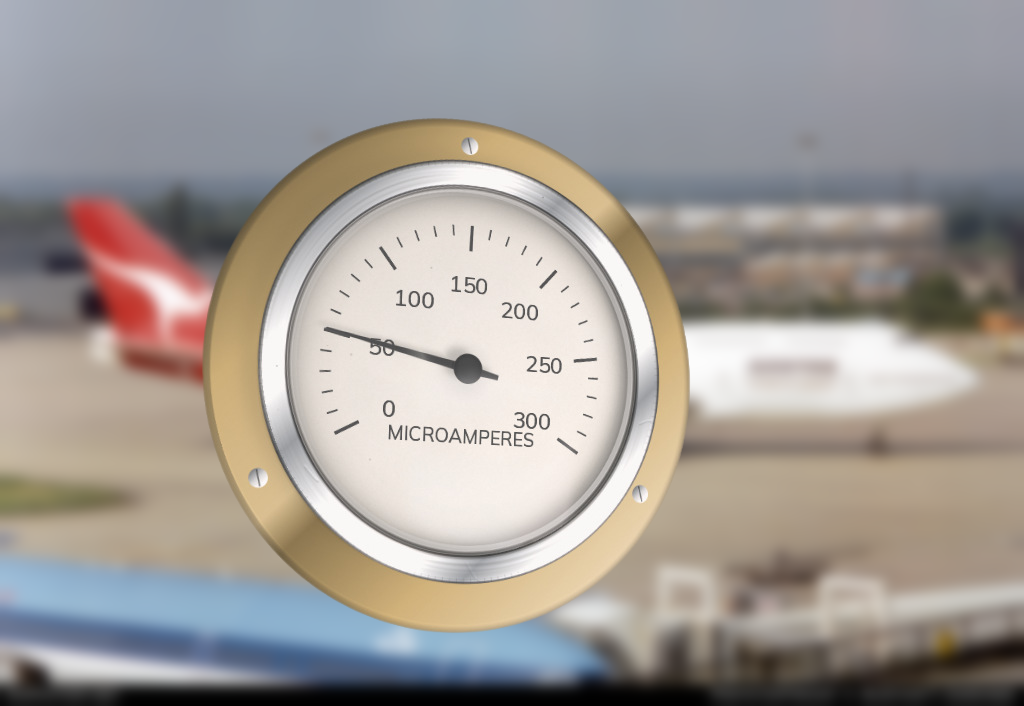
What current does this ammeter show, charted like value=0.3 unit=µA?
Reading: value=50 unit=µA
